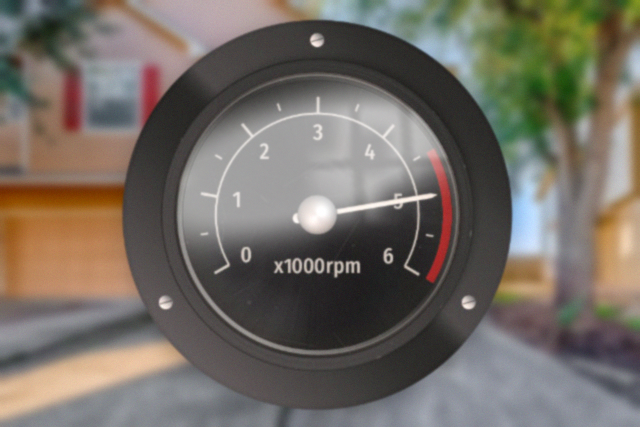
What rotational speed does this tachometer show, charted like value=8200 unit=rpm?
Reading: value=5000 unit=rpm
